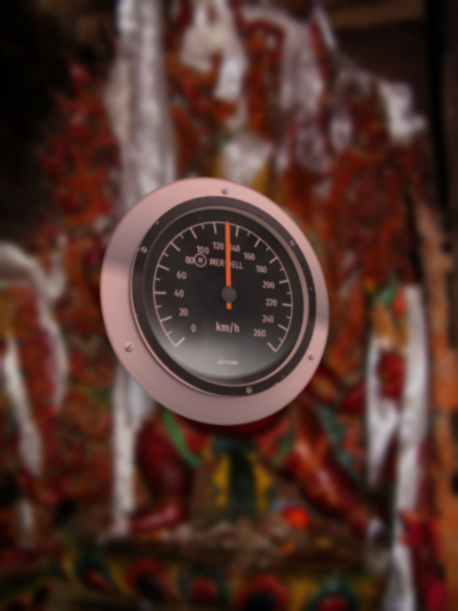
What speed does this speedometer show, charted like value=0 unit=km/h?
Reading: value=130 unit=km/h
